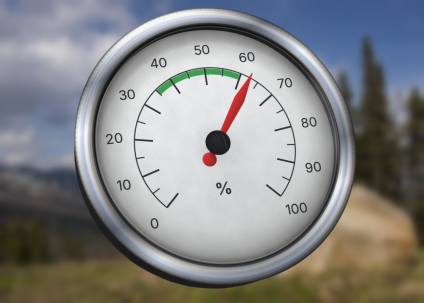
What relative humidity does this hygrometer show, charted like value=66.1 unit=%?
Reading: value=62.5 unit=%
